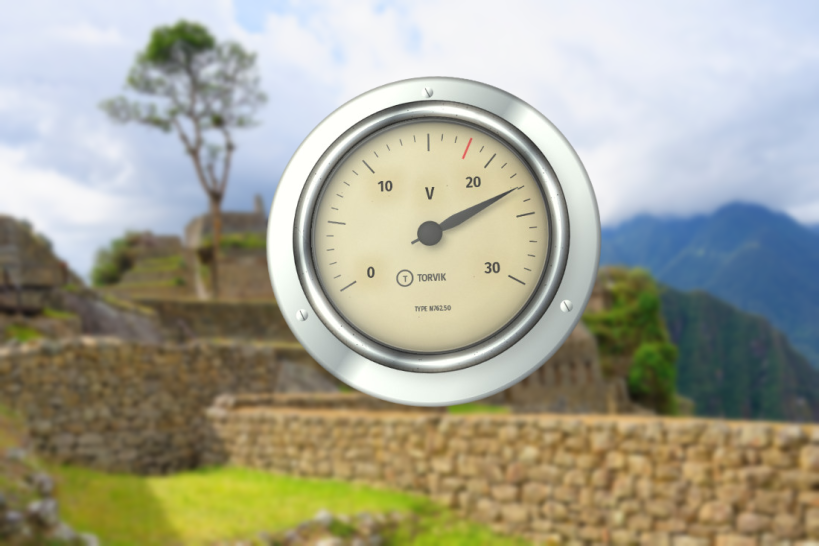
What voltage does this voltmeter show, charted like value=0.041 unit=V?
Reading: value=23 unit=V
